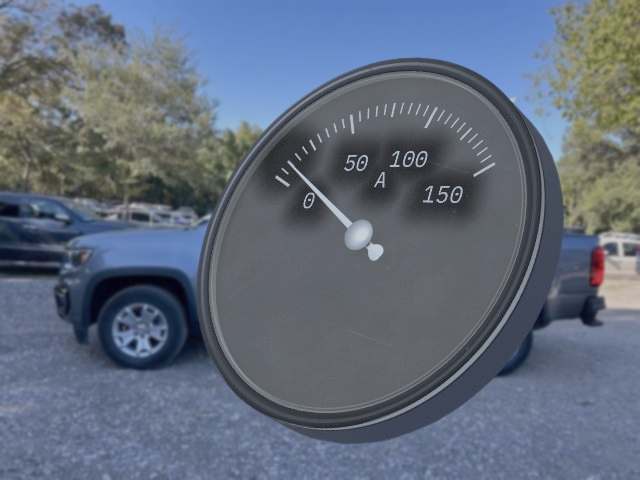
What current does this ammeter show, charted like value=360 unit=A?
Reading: value=10 unit=A
